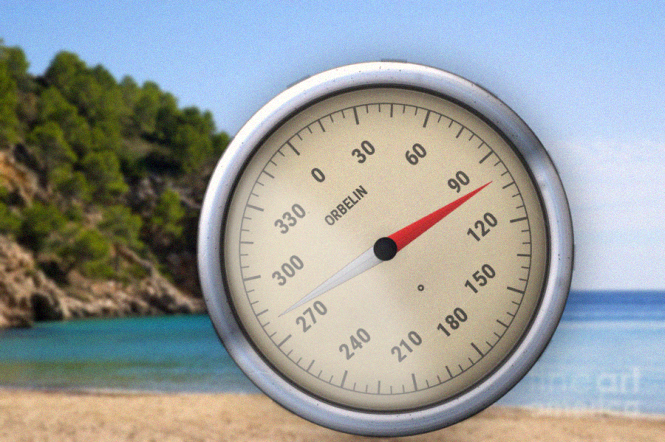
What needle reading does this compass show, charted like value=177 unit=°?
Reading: value=100 unit=°
